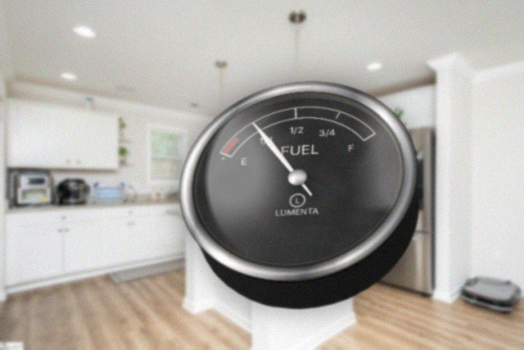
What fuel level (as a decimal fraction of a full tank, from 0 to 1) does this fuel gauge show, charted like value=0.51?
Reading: value=0.25
